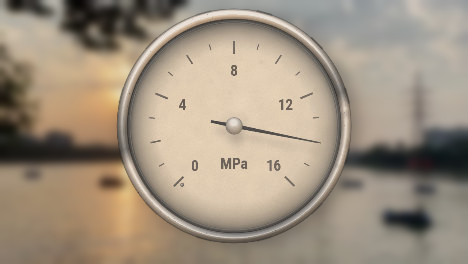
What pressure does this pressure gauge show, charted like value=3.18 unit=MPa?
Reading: value=14 unit=MPa
